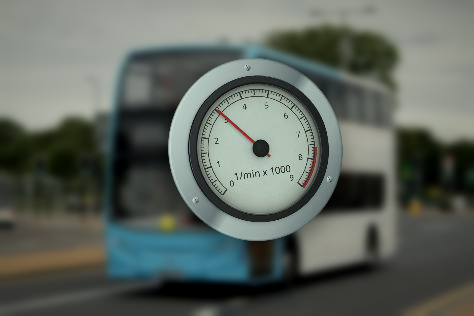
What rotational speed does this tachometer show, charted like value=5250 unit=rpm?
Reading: value=3000 unit=rpm
